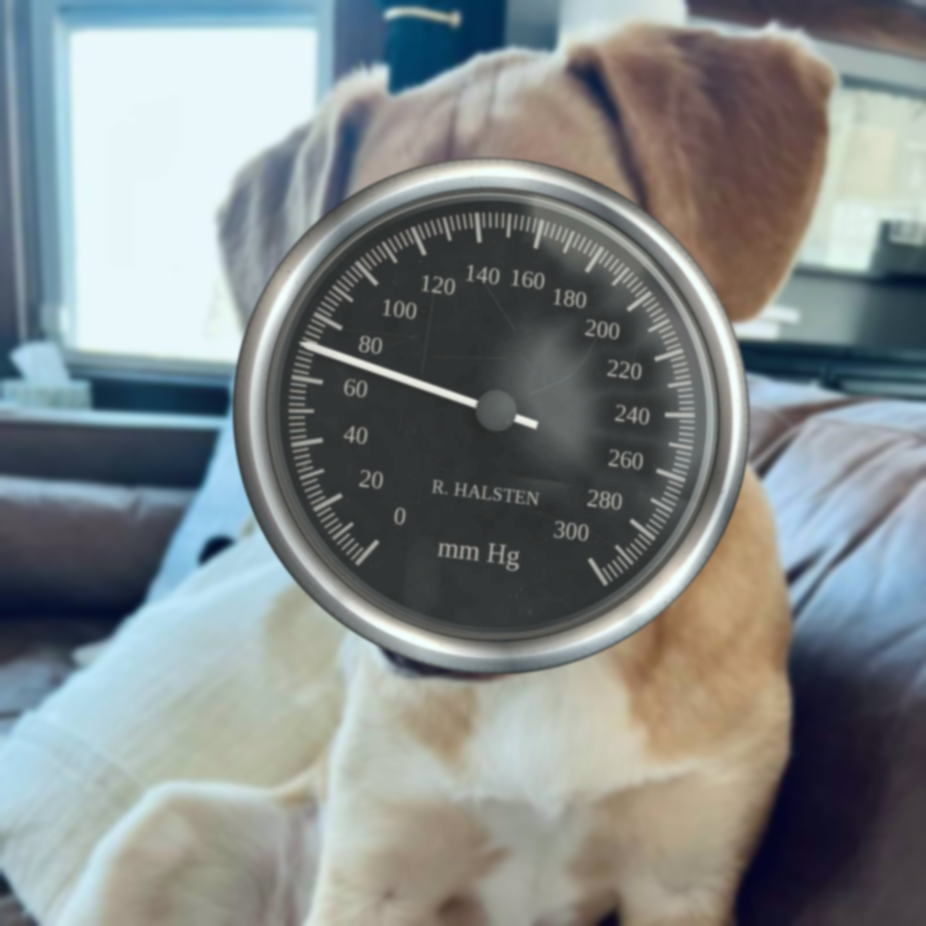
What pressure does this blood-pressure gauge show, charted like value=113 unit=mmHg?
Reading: value=70 unit=mmHg
